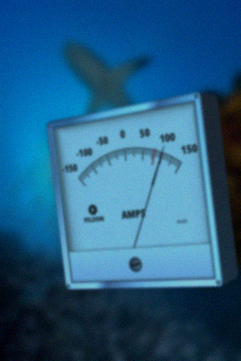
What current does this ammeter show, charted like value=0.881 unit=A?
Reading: value=100 unit=A
